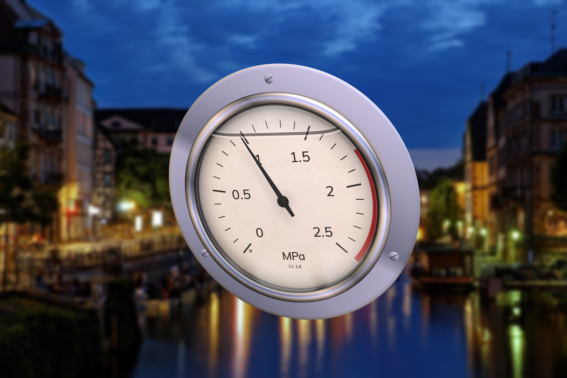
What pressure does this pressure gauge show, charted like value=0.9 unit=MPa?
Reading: value=1 unit=MPa
